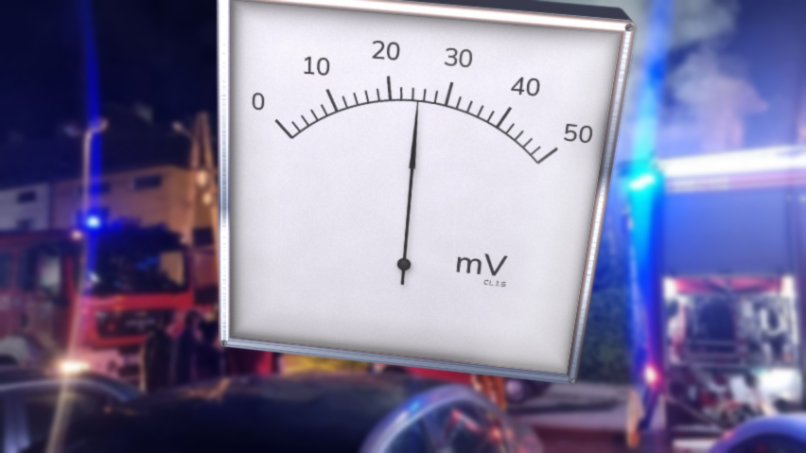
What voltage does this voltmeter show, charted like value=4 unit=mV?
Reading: value=25 unit=mV
